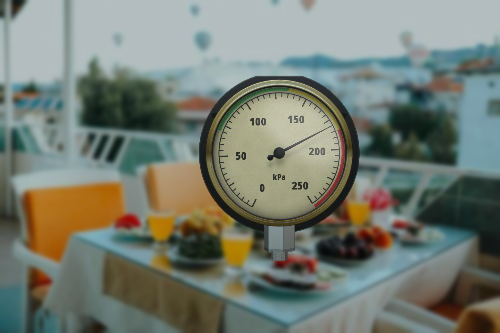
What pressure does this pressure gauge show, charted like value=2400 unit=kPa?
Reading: value=180 unit=kPa
